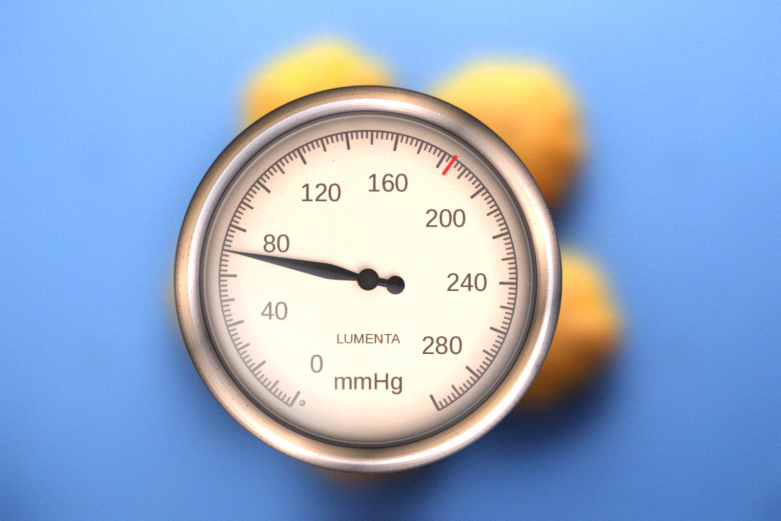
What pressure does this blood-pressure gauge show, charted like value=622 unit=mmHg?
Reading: value=70 unit=mmHg
